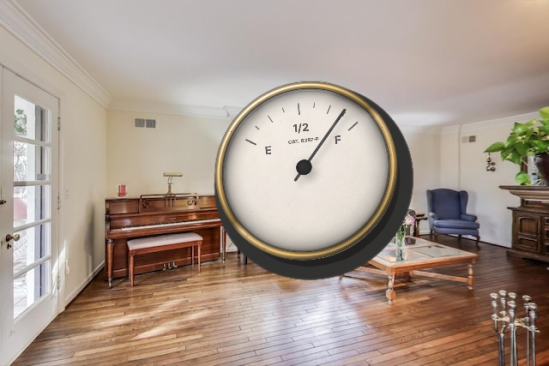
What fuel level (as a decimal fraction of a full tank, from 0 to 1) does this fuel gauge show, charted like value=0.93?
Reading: value=0.875
